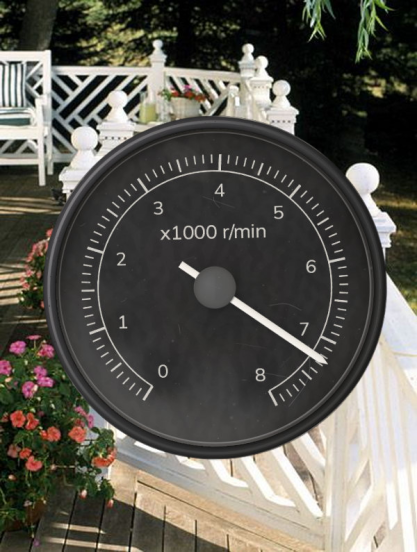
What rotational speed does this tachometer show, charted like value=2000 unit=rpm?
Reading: value=7250 unit=rpm
